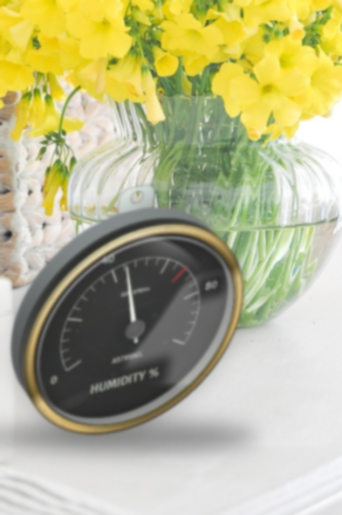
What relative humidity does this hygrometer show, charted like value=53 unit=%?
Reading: value=44 unit=%
